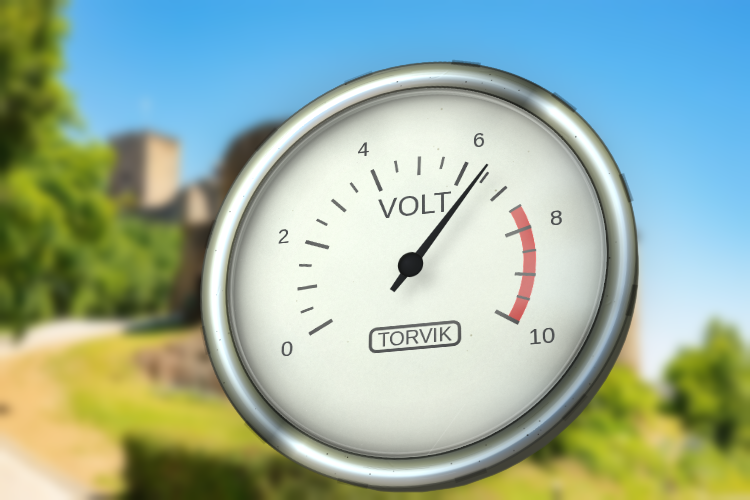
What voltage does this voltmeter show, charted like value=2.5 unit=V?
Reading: value=6.5 unit=V
